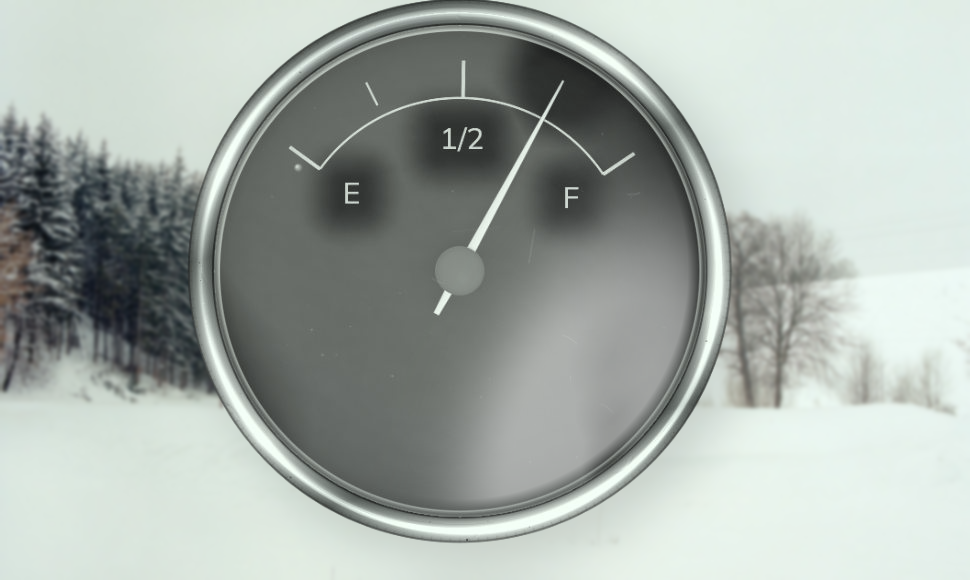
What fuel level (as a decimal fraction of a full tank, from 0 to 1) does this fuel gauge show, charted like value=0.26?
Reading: value=0.75
